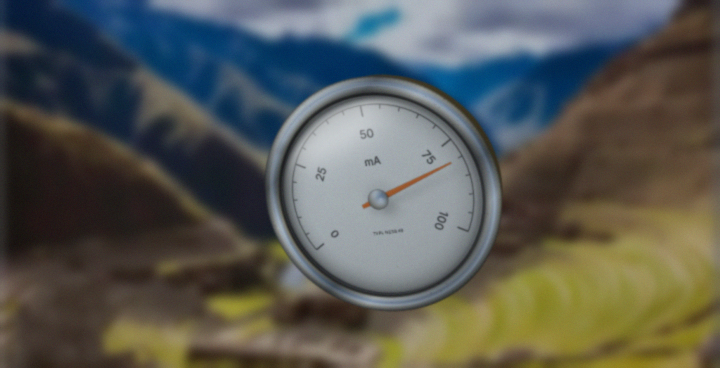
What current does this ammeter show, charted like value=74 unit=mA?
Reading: value=80 unit=mA
